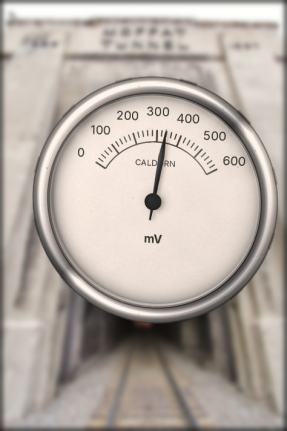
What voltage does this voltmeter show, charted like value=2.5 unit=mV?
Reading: value=340 unit=mV
